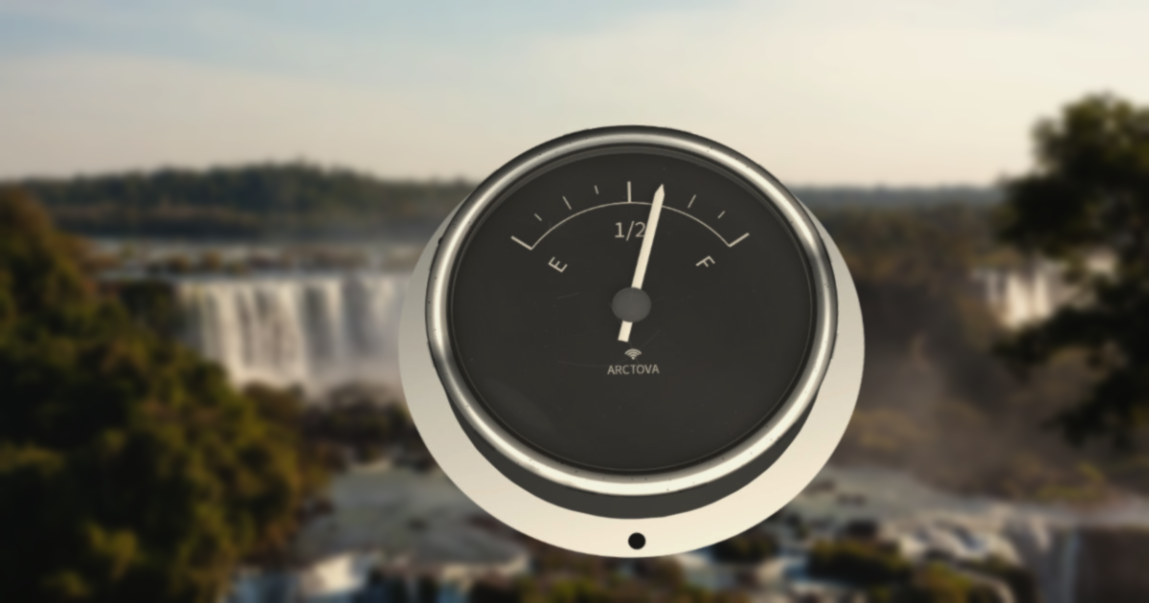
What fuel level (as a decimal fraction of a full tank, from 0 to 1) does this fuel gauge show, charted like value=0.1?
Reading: value=0.625
